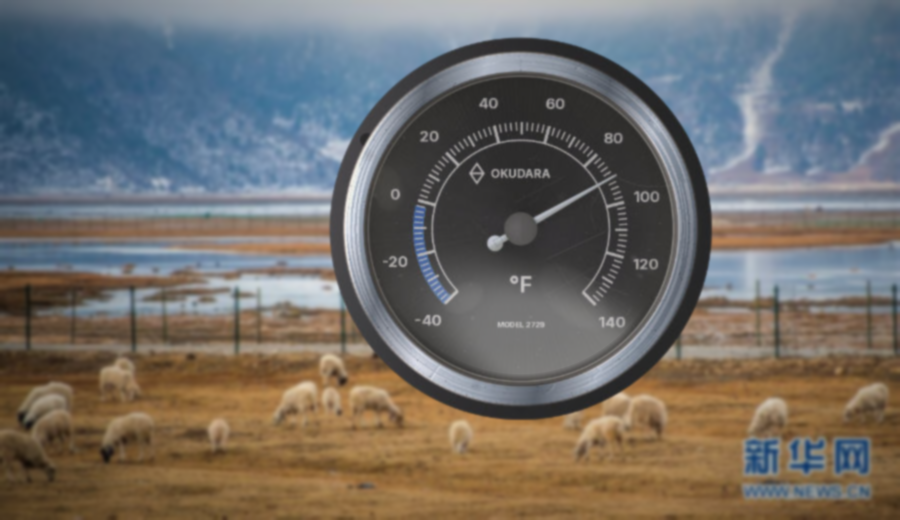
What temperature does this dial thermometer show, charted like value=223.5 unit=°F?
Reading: value=90 unit=°F
